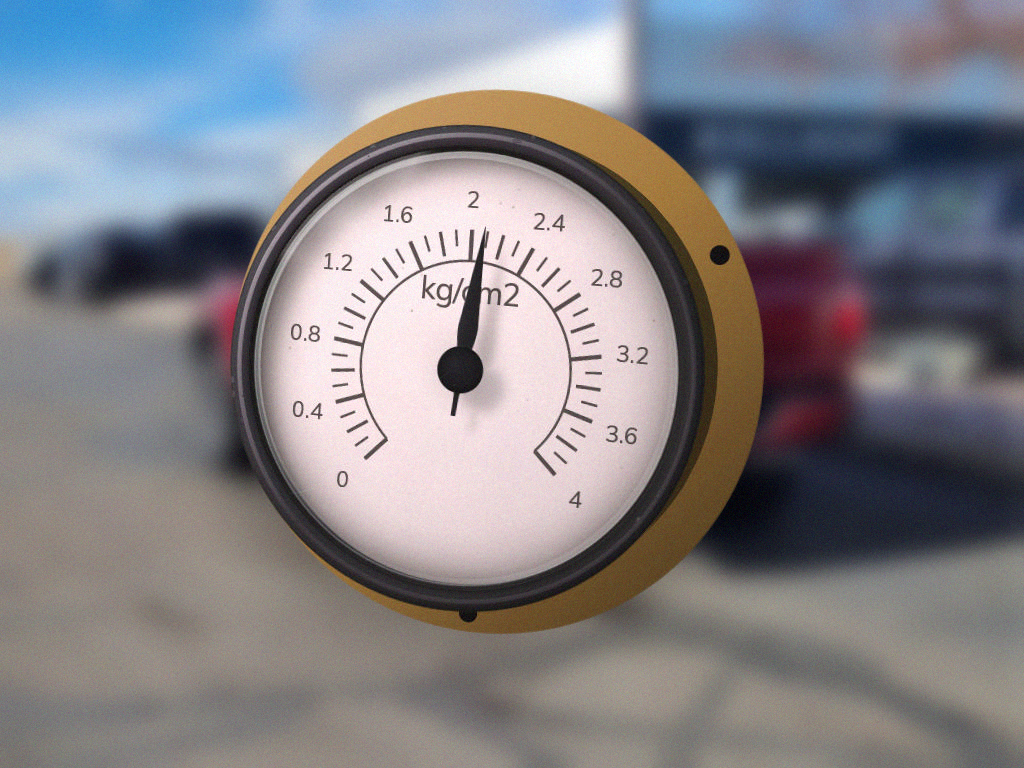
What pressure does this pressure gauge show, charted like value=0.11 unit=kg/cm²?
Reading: value=2.1 unit=kg/cm²
